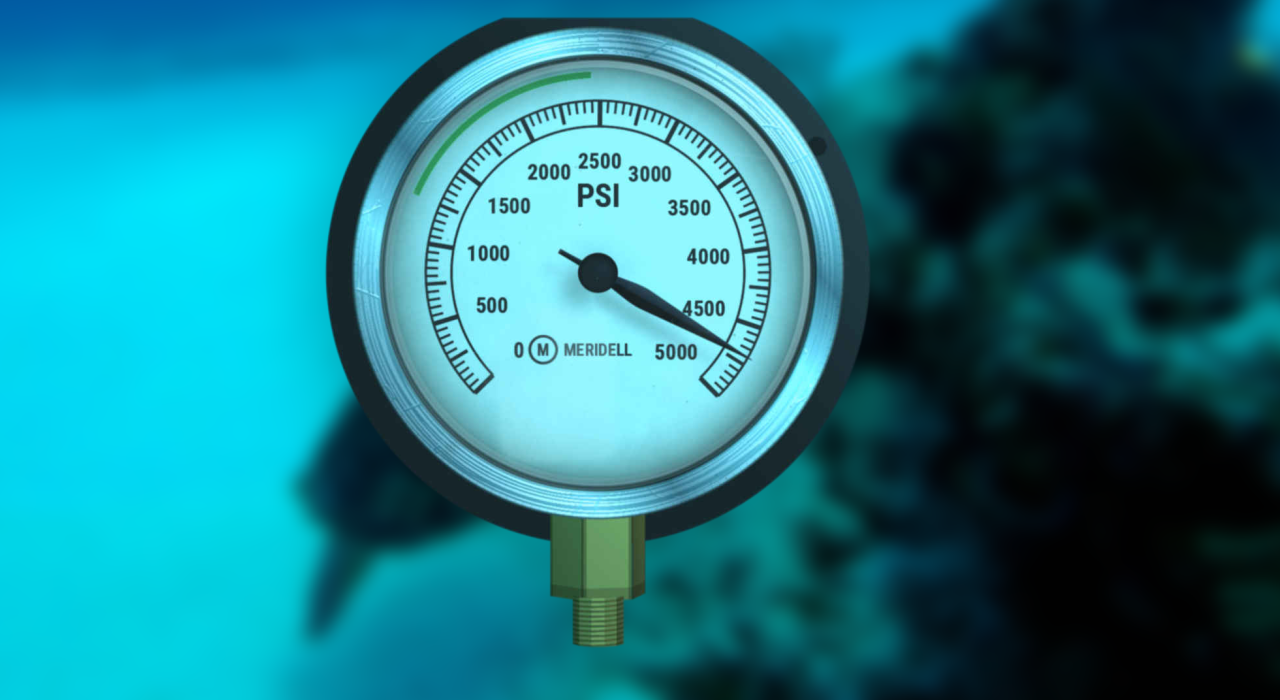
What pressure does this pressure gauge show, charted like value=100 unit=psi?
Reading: value=4700 unit=psi
